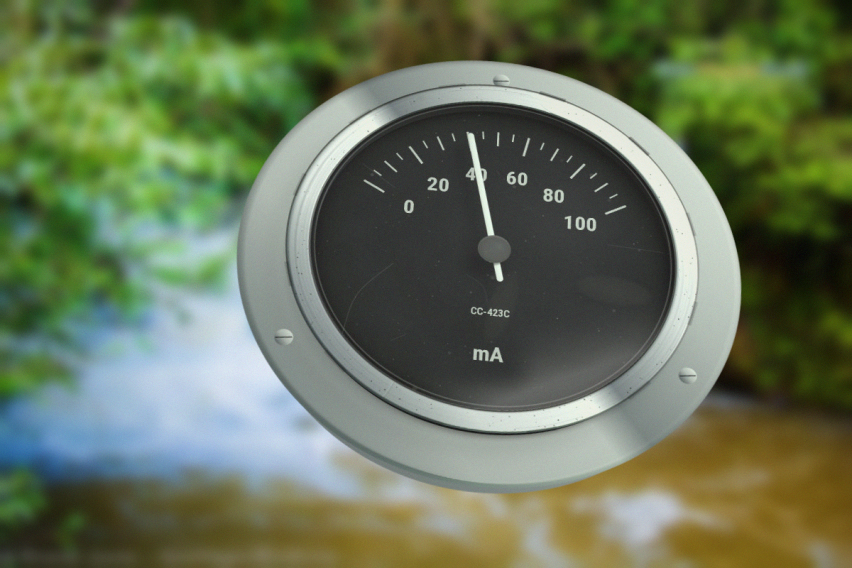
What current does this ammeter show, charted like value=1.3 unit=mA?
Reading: value=40 unit=mA
